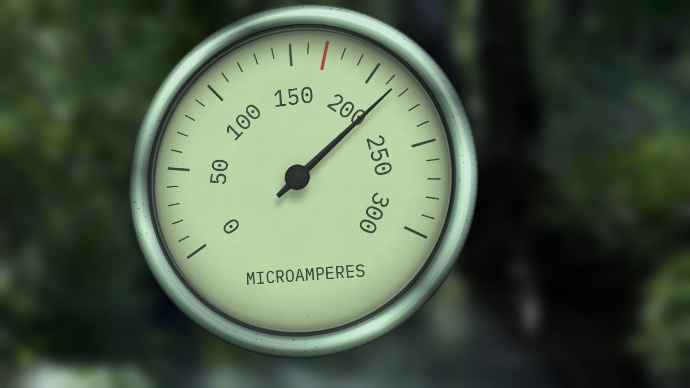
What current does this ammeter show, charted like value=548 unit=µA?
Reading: value=215 unit=µA
